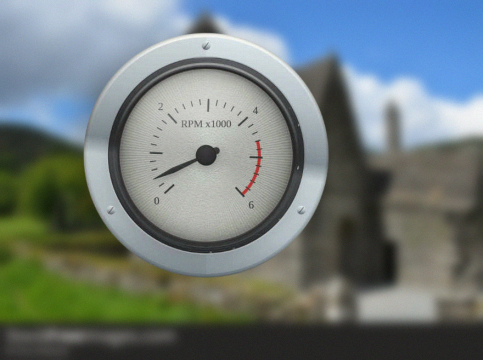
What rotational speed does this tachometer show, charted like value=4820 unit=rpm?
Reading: value=400 unit=rpm
